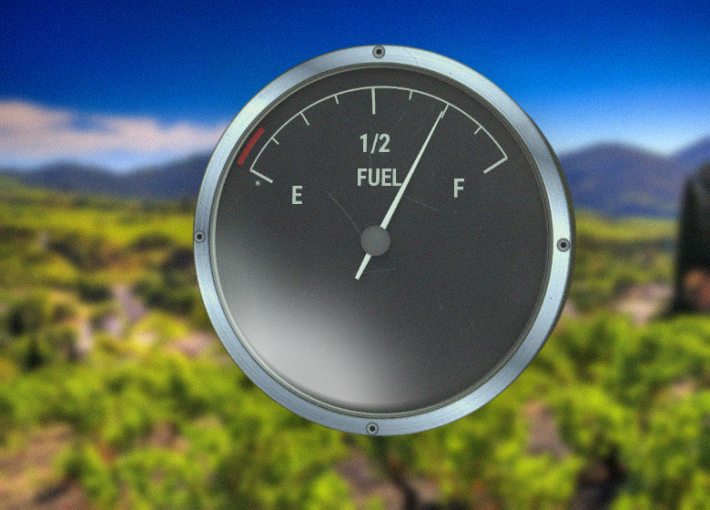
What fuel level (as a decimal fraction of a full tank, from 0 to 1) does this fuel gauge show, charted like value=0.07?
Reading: value=0.75
